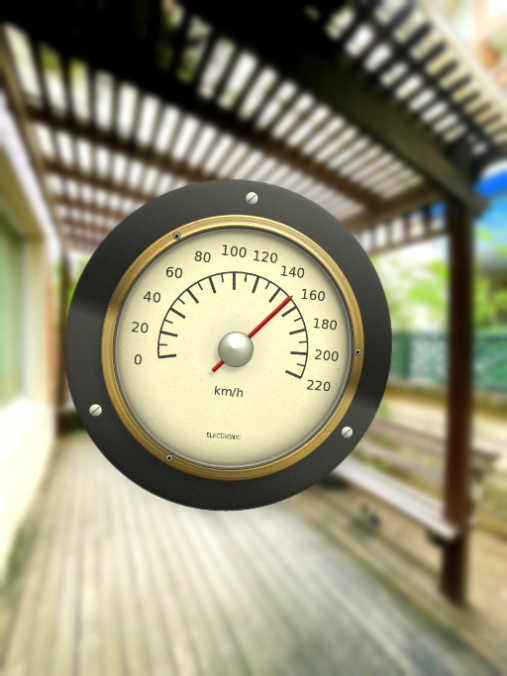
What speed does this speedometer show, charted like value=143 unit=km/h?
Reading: value=150 unit=km/h
